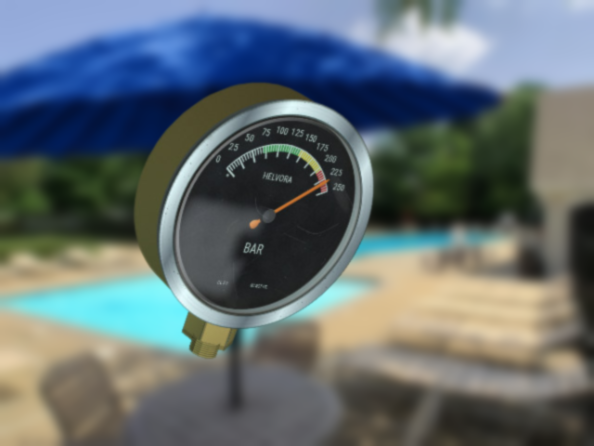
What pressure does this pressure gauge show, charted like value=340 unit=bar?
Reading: value=225 unit=bar
